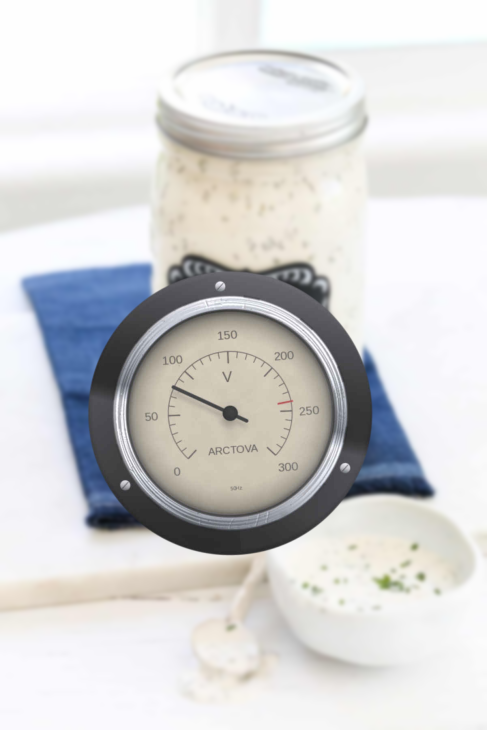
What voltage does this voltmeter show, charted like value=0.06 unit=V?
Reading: value=80 unit=V
